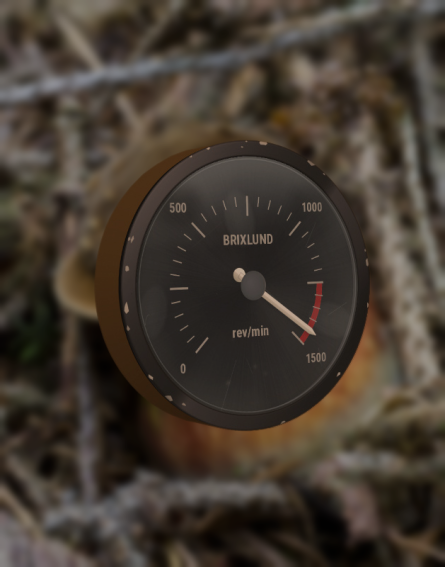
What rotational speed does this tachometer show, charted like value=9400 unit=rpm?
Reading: value=1450 unit=rpm
